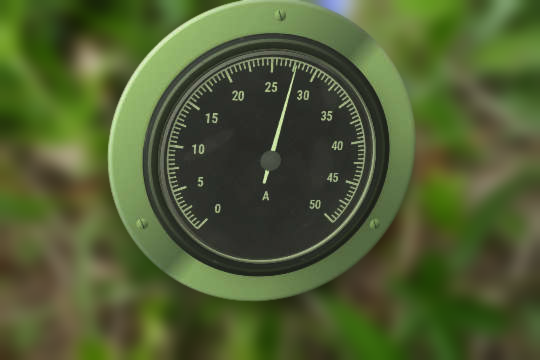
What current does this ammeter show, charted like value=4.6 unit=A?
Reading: value=27.5 unit=A
